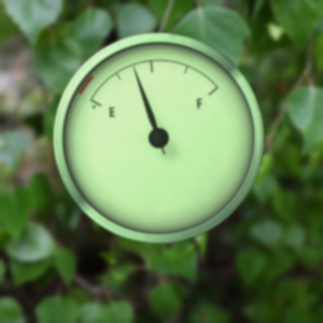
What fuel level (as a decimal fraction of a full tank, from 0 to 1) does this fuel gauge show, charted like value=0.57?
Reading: value=0.375
